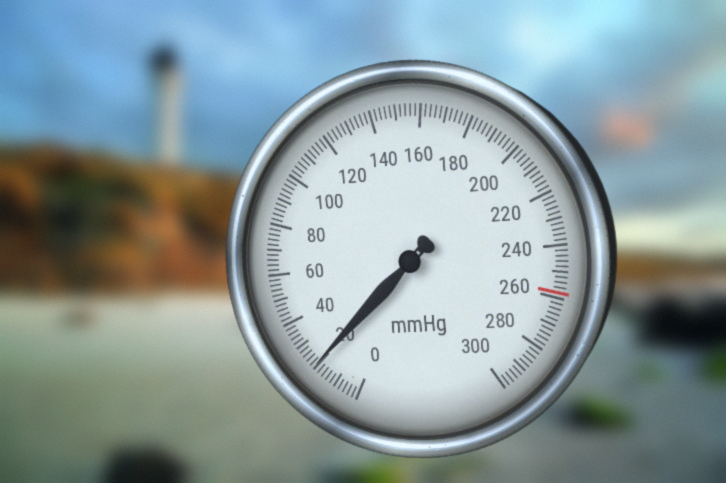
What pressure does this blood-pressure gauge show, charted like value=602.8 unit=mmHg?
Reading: value=20 unit=mmHg
